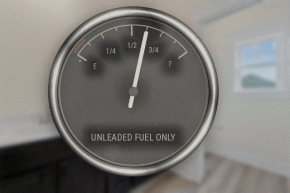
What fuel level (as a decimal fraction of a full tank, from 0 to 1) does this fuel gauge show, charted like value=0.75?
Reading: value=0.625
